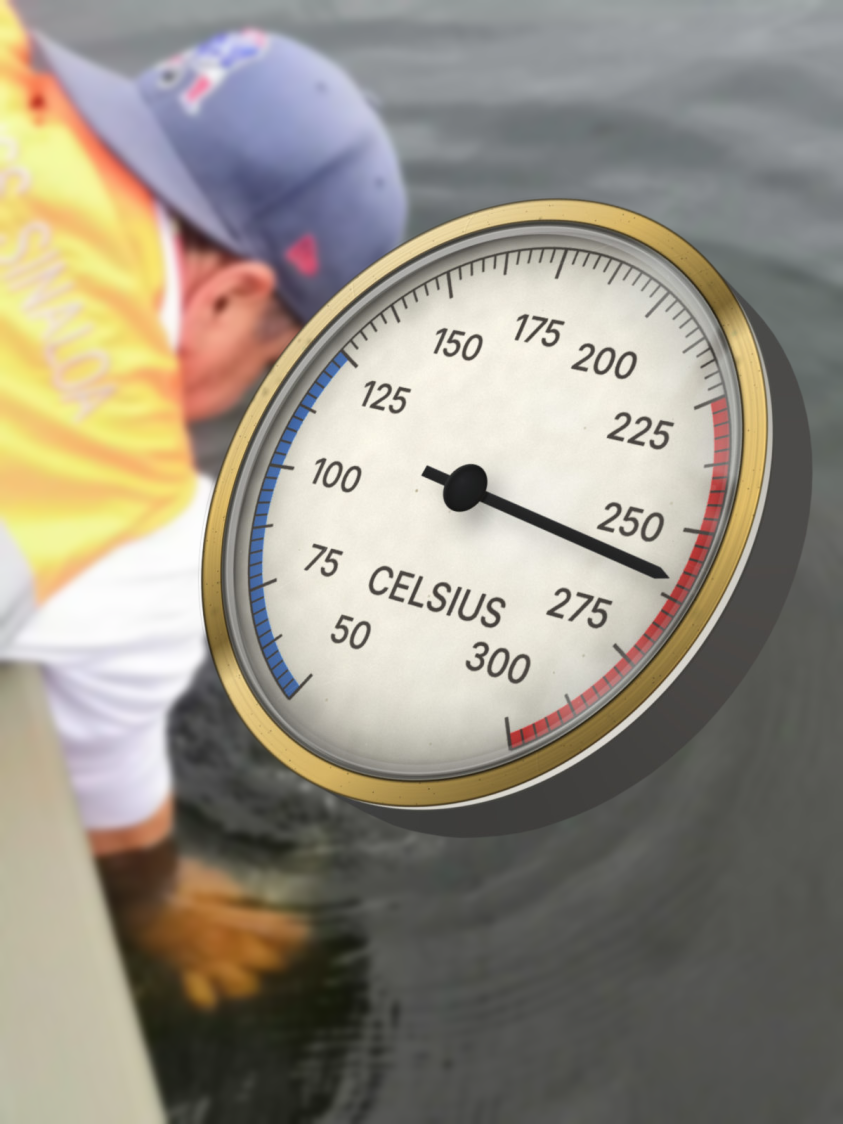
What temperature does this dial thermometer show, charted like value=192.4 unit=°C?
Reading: value=260 unit=°C
